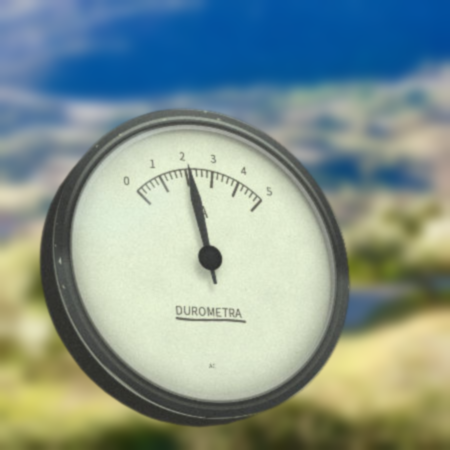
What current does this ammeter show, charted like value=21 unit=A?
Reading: value=2 unit=A
